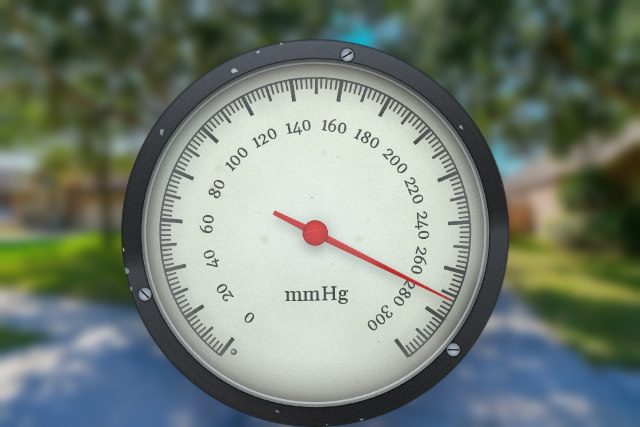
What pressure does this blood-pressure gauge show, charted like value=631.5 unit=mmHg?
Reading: value=272 unit=mmHg
